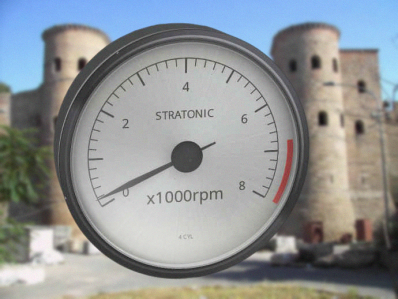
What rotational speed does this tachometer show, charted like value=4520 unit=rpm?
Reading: value=200 unit=rpm
